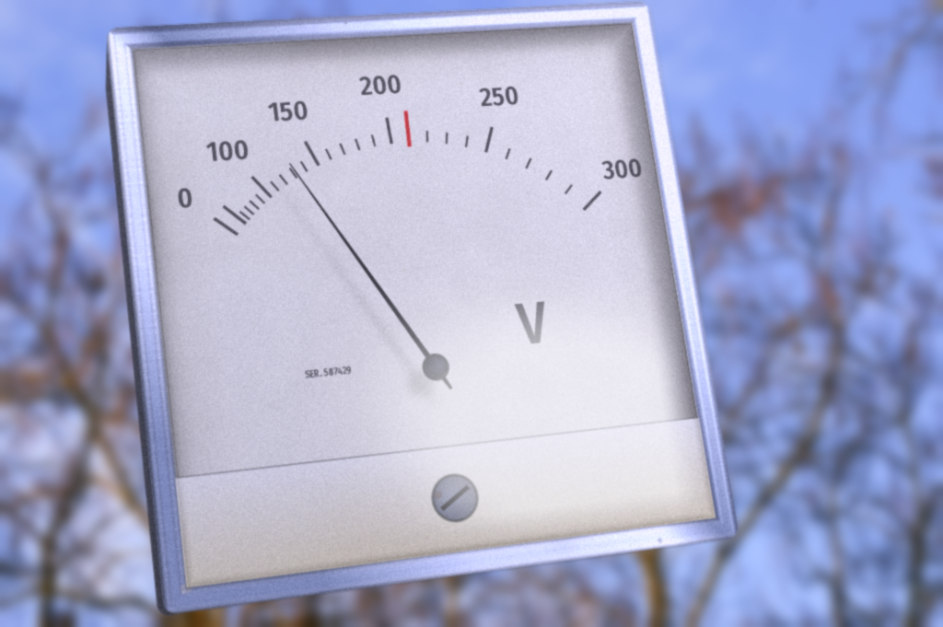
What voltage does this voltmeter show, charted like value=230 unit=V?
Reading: value=130 unit=V
